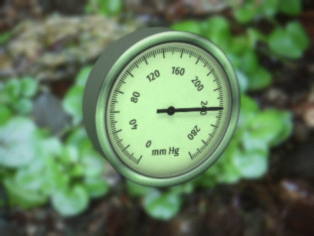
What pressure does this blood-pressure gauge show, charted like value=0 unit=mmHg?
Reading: value=240 unit=mmHg
